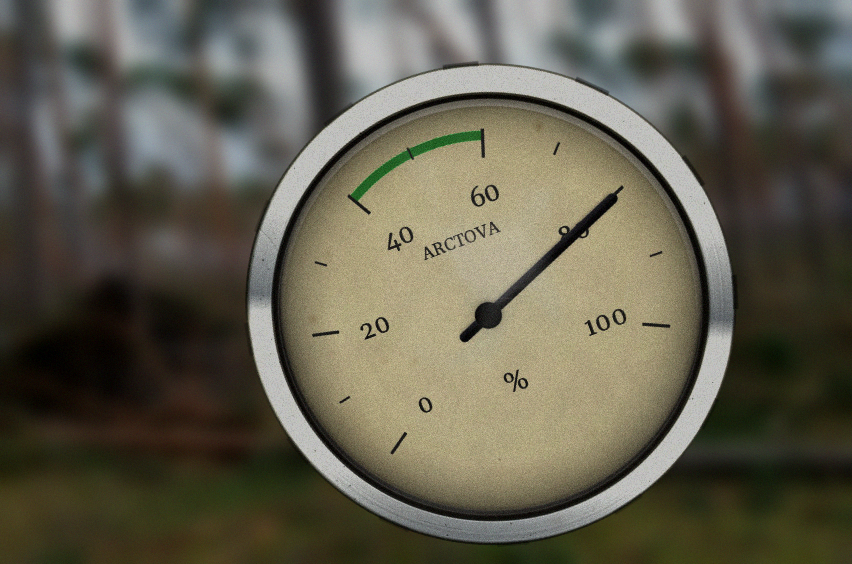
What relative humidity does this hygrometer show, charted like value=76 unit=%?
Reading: value=80 unit=%
